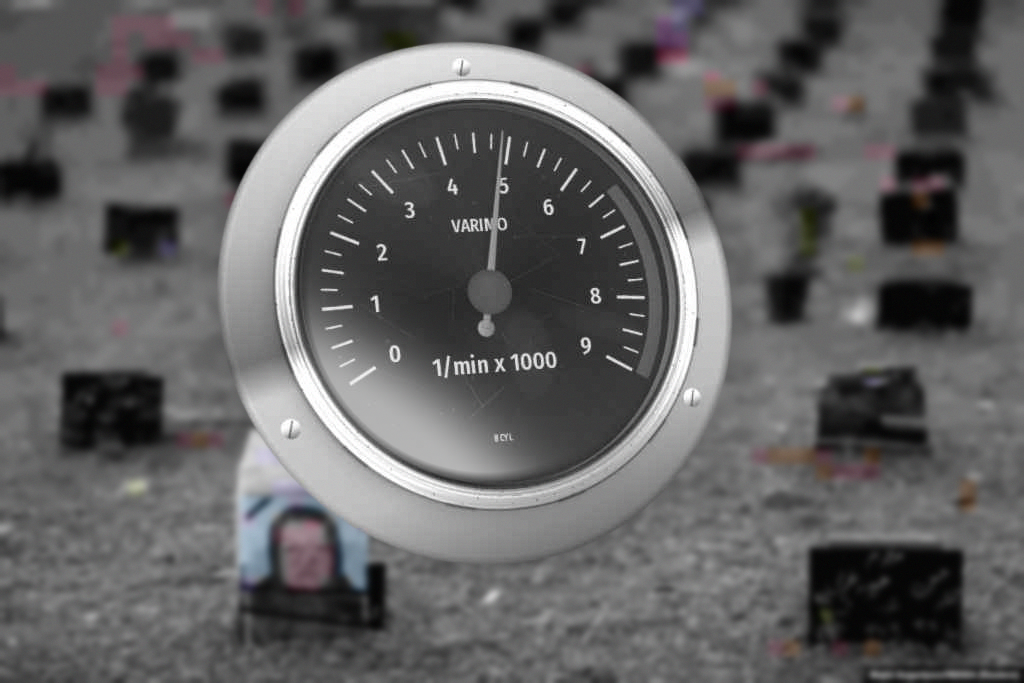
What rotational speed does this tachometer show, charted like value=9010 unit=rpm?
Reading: value=4875 unit=rpm
